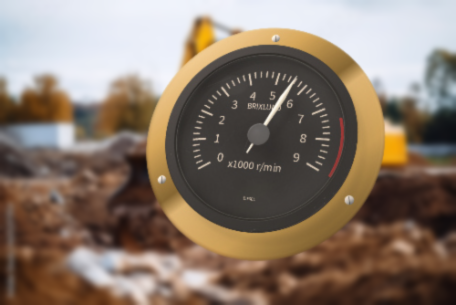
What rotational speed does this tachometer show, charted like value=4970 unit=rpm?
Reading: value=5600 unit=rpm
